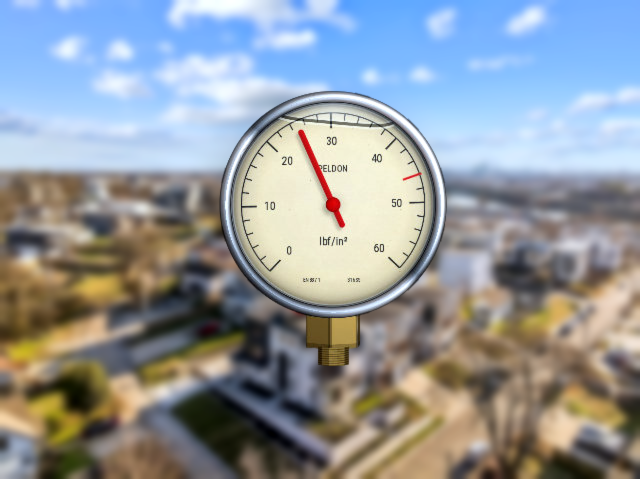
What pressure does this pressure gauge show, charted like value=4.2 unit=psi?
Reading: value=25 unit=psi
